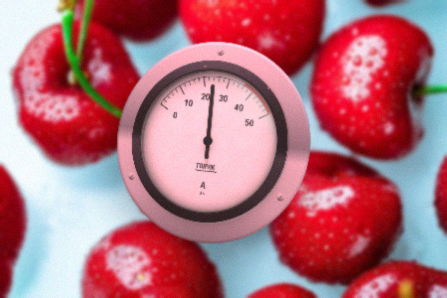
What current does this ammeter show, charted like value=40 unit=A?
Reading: value=24 unit=A
